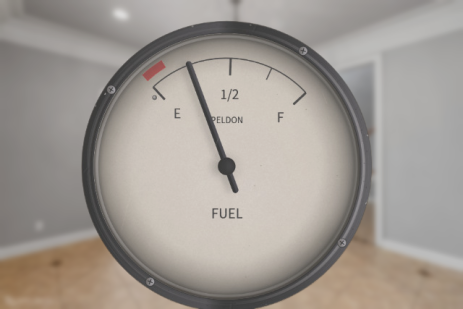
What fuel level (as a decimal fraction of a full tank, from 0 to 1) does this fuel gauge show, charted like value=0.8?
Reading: value=0.25
